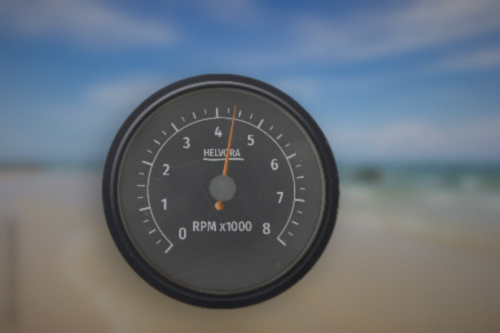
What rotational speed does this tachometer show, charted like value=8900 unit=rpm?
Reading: value=4375 unit=rpm
